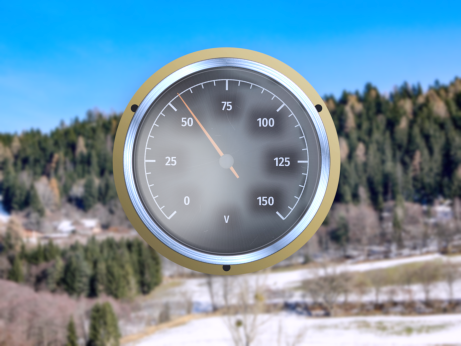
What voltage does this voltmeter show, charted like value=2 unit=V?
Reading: value=55 unit=V
